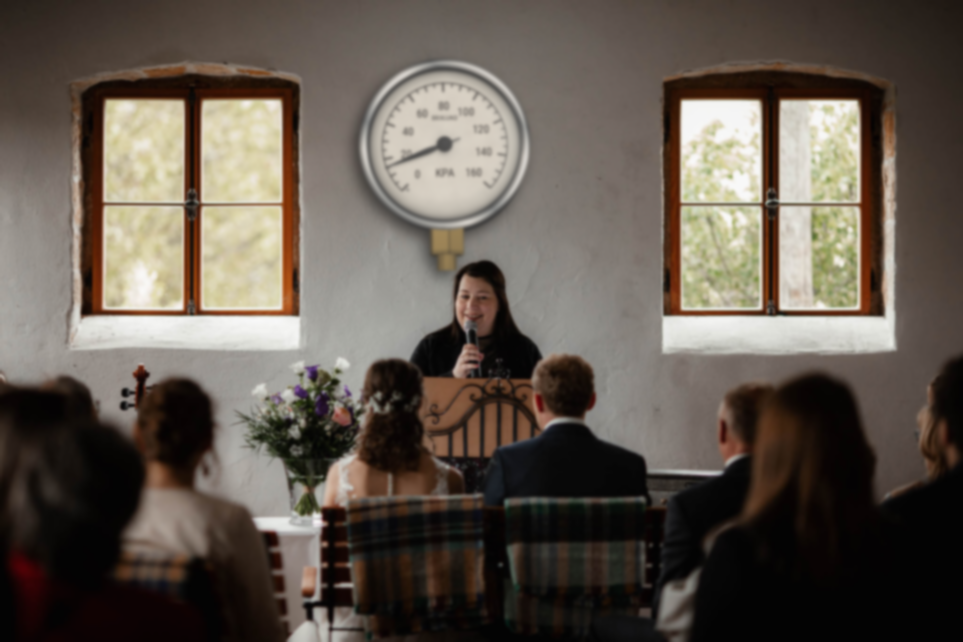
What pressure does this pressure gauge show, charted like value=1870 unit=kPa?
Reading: value=15 unit=kPa
